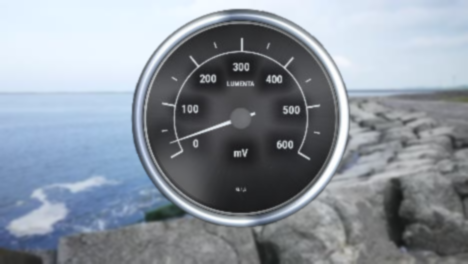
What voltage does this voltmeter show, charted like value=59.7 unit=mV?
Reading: value=25 unit=mV
